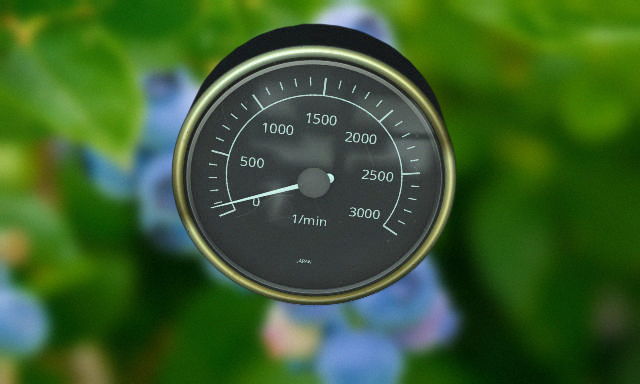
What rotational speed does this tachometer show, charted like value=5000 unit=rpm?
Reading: value=100 unit=rpm
